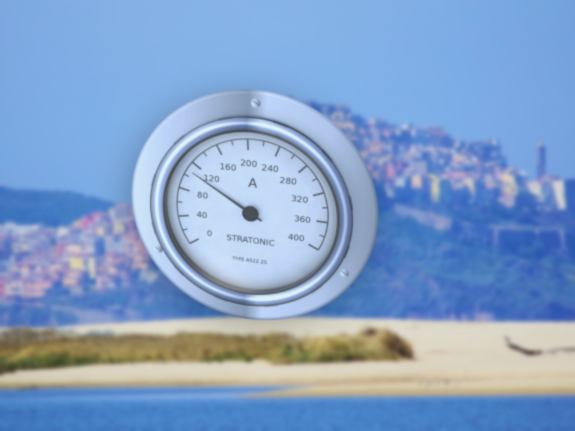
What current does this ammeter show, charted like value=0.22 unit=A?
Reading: value=110 unit=A
